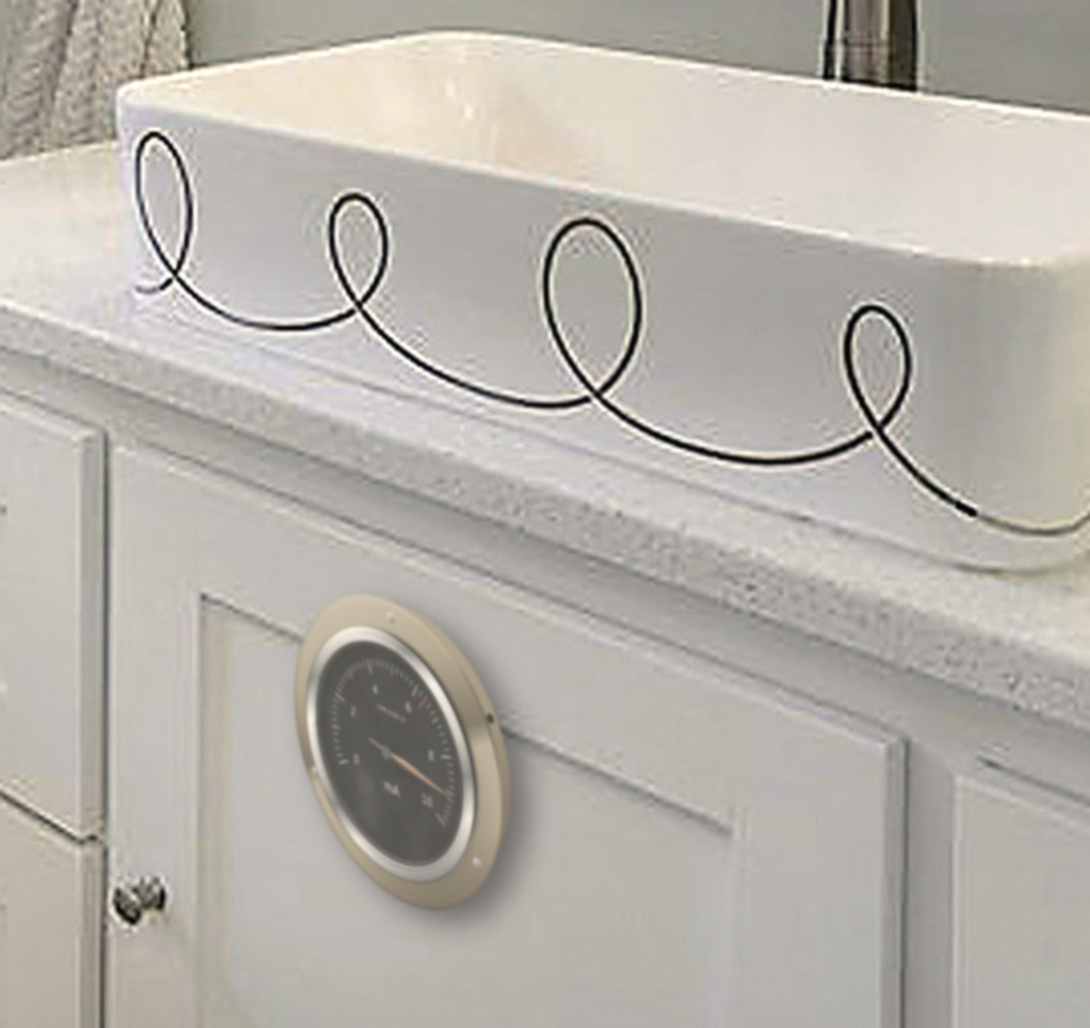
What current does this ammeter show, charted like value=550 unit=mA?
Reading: value=9 unit=mA
